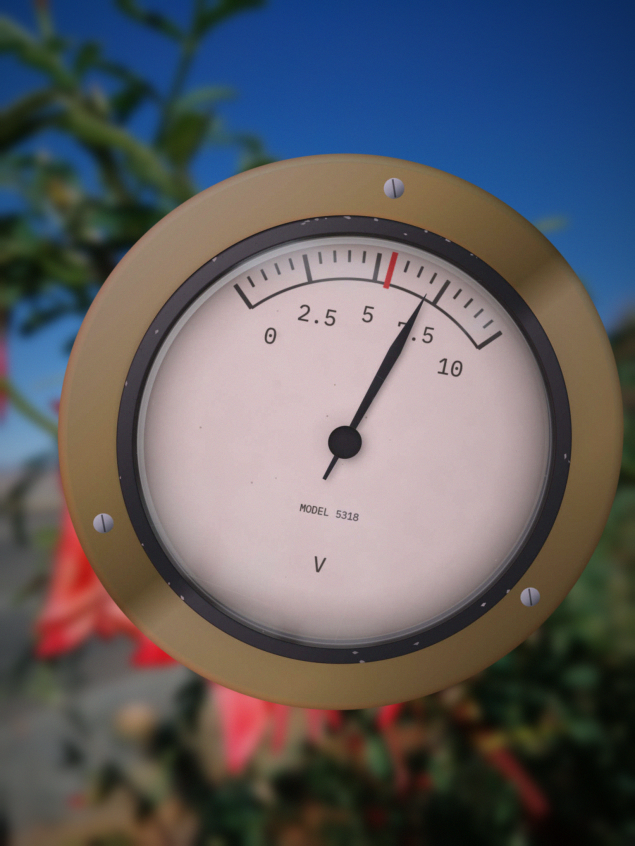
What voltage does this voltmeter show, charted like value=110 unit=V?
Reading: value=7 unit=V
